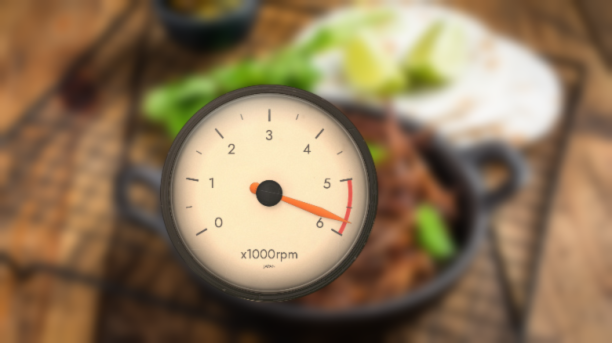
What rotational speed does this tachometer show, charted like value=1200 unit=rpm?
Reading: value=5750 unit=rpm
